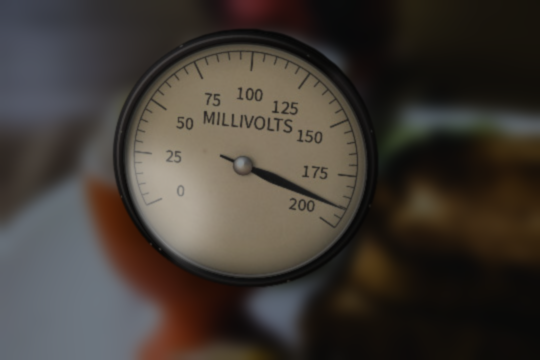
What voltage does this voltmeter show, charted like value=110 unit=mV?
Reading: value=190 unit=mV
